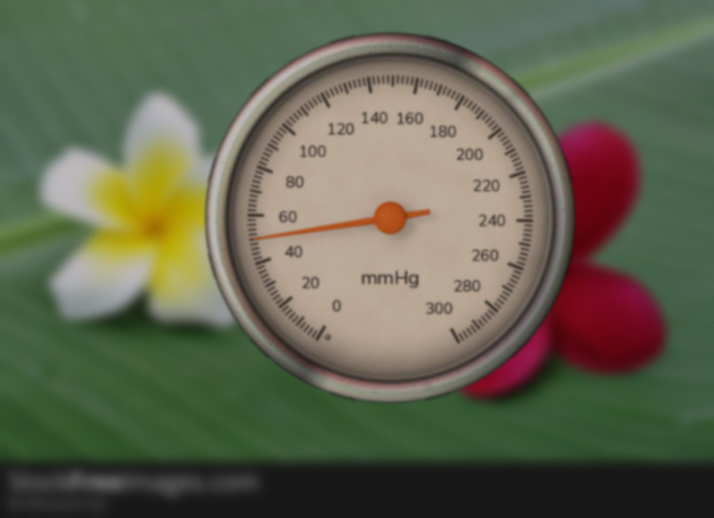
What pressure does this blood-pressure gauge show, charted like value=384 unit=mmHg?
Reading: value=50 unit=mmHg
